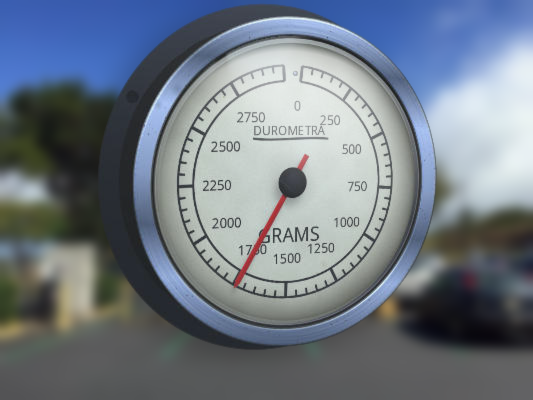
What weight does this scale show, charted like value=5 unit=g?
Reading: value=1750 unit=g
